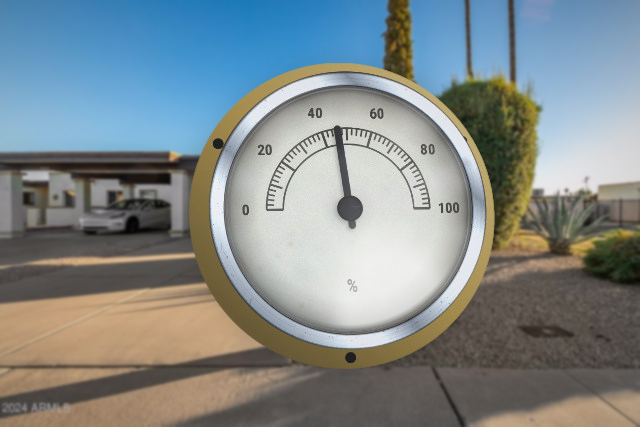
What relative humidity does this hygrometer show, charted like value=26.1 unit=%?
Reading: value=46 unit=%
